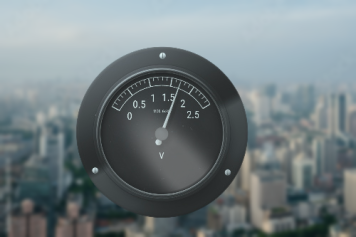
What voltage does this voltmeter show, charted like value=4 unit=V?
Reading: value=1.7 unit=V
